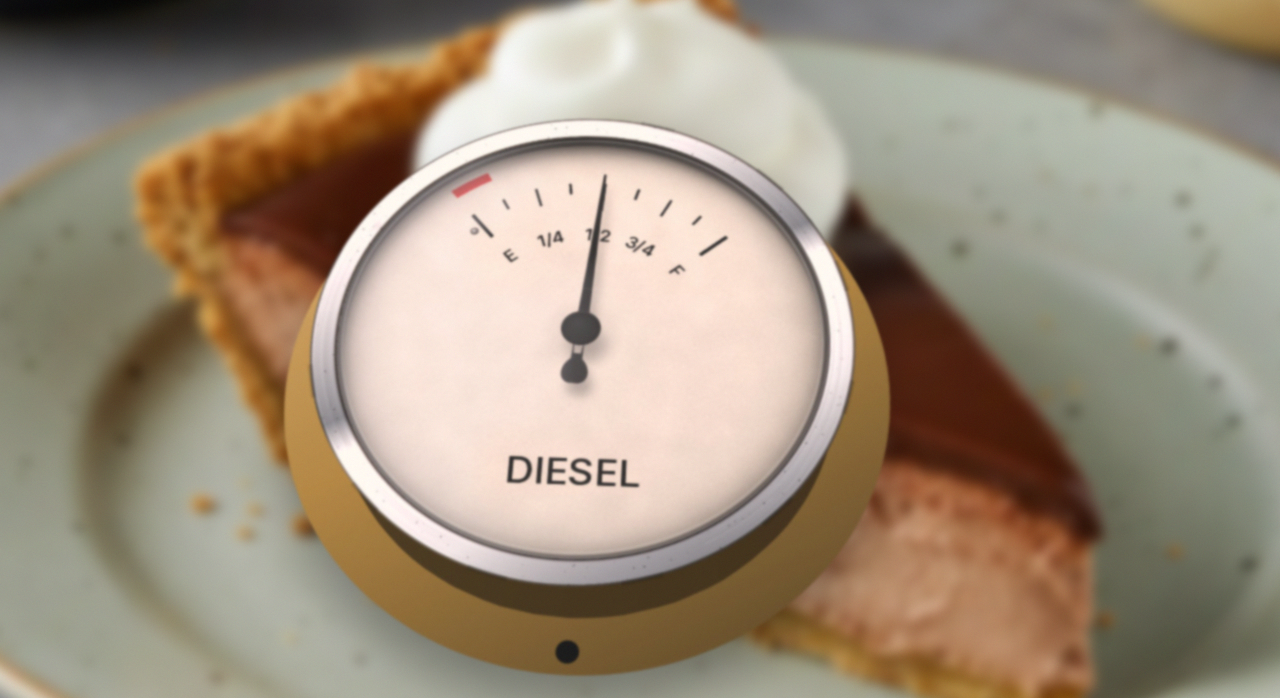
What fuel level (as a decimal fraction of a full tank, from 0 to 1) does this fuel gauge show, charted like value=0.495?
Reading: value=0.5
